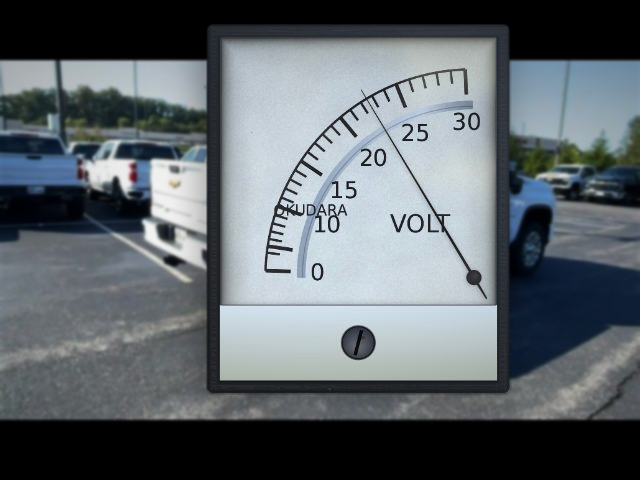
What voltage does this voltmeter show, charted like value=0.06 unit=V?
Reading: value=22.5 unit=V
